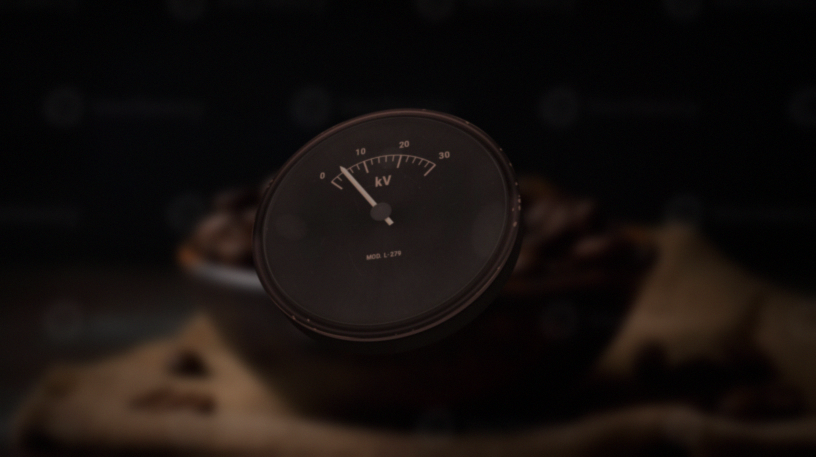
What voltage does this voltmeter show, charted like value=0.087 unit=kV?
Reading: value=4 unit=kV
